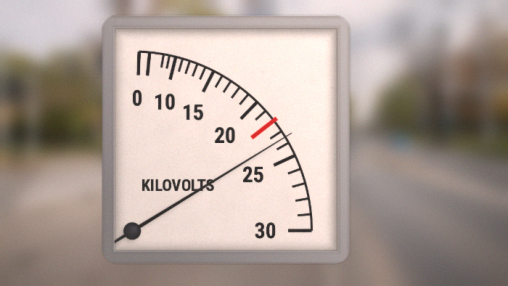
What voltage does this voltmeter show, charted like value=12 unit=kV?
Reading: value=23.5 unit=kV
